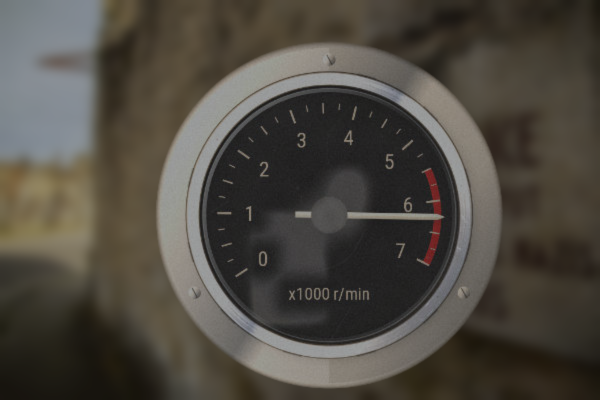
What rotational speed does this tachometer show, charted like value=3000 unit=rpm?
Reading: value=6250 unit=rpm
